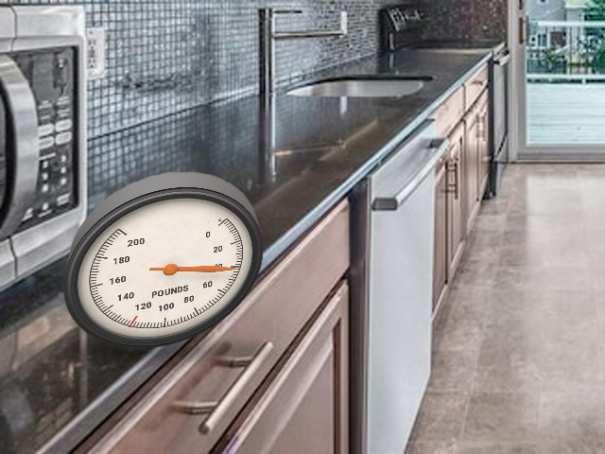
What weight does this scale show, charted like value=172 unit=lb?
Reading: value=40 unit=lb
